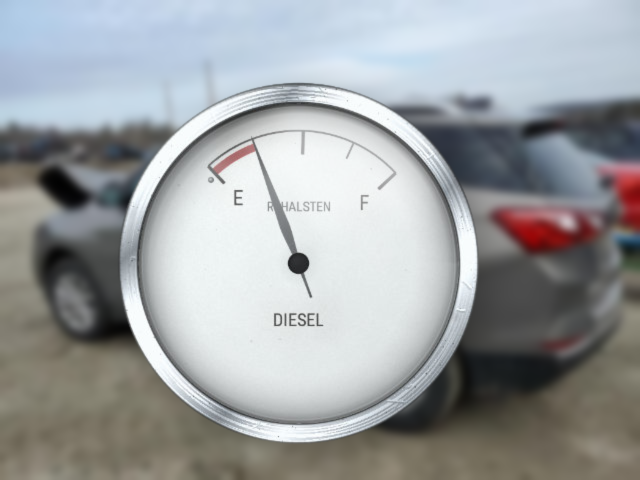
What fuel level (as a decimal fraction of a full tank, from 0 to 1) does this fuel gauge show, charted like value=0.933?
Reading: value=0.25
